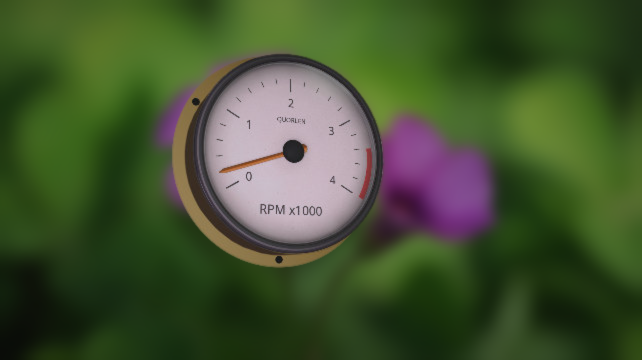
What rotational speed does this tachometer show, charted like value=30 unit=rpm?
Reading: value=200 unit=rpm
